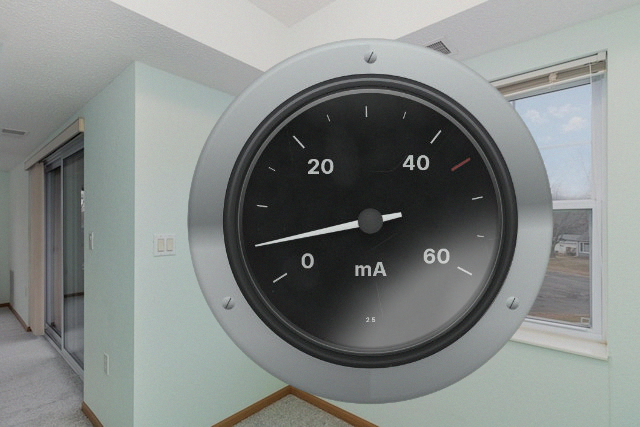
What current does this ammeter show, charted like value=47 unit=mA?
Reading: value=5 unit=mA
